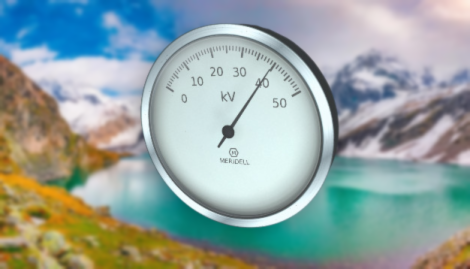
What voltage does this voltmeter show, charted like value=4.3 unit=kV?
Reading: value=40 unit=kV
